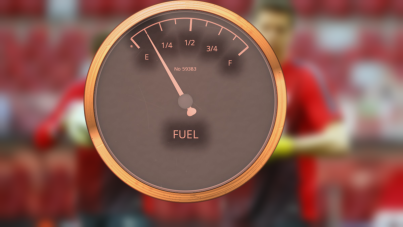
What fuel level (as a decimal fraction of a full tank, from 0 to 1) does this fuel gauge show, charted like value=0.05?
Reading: value=0.125
